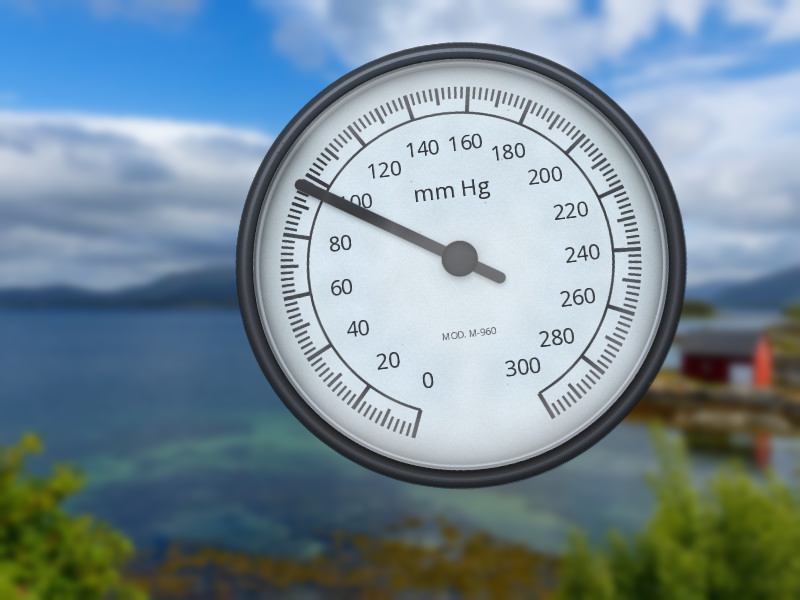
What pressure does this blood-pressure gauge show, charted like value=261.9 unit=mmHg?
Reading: value=96 unit=mmHg
